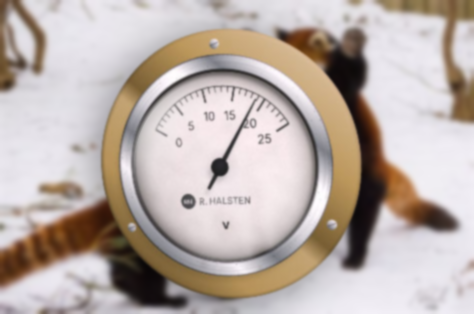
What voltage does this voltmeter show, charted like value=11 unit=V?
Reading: value=19 unit=V
